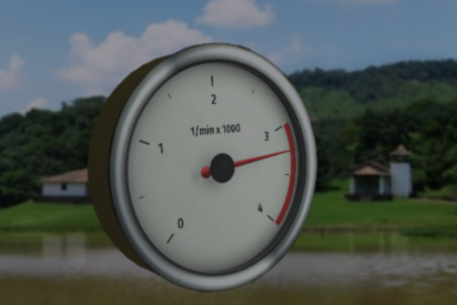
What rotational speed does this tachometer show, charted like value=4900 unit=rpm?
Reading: value=3250 unit=rpm
